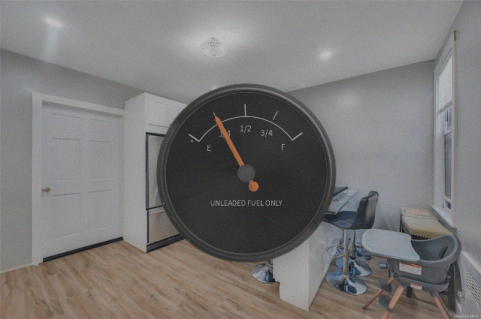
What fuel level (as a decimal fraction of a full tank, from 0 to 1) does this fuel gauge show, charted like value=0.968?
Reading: value=0.25
